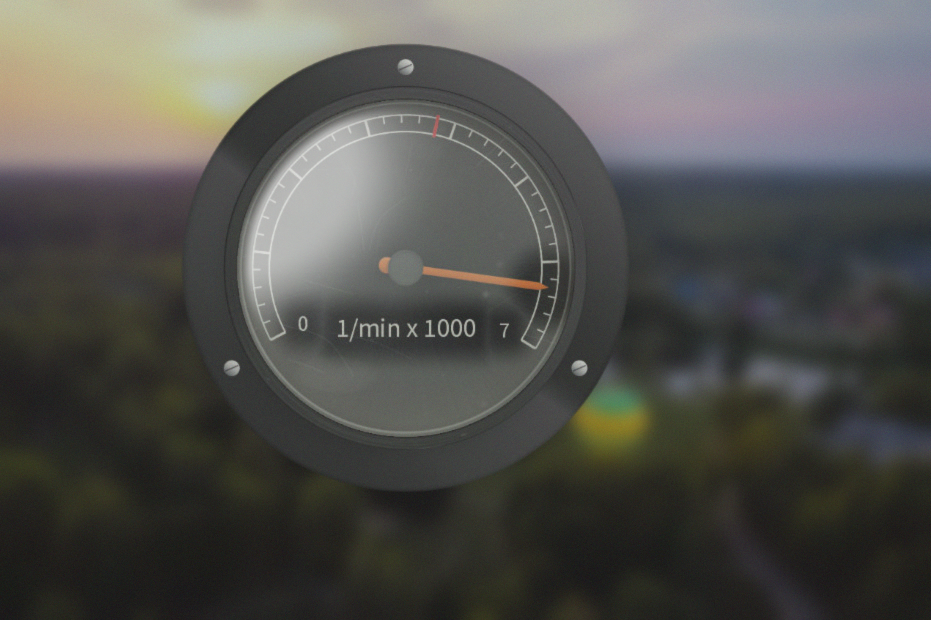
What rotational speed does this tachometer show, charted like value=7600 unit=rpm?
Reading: value=6300 unit=rpm
